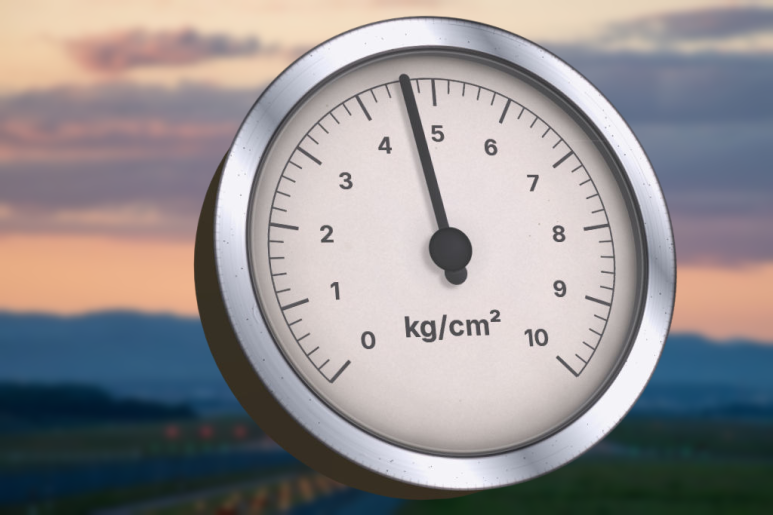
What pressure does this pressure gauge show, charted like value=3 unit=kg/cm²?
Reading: value=4.6 unit=kg/cm²
